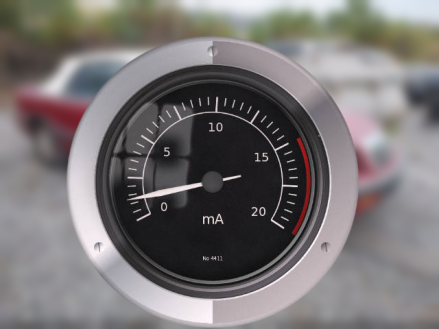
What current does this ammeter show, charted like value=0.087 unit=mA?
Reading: value=1.25 unit=mA
